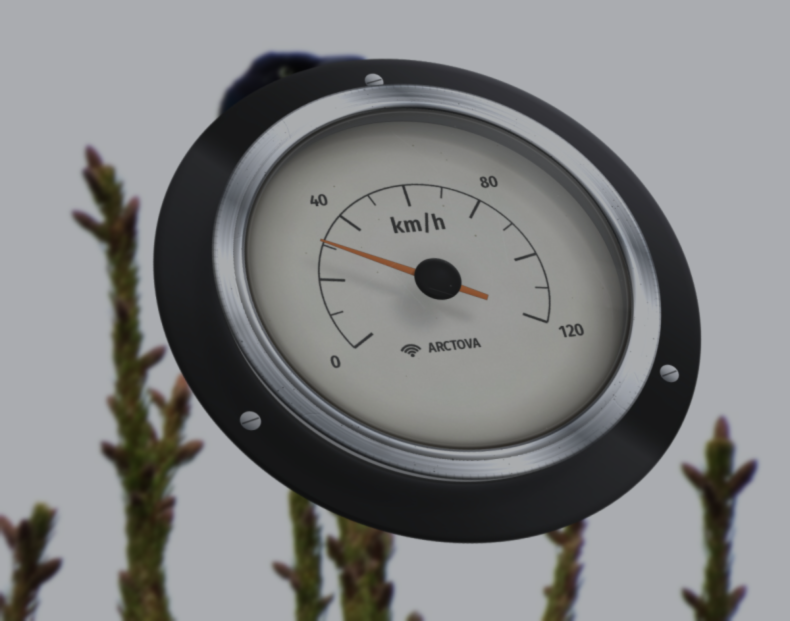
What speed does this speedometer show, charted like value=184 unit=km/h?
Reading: value=30 unit=km/h
